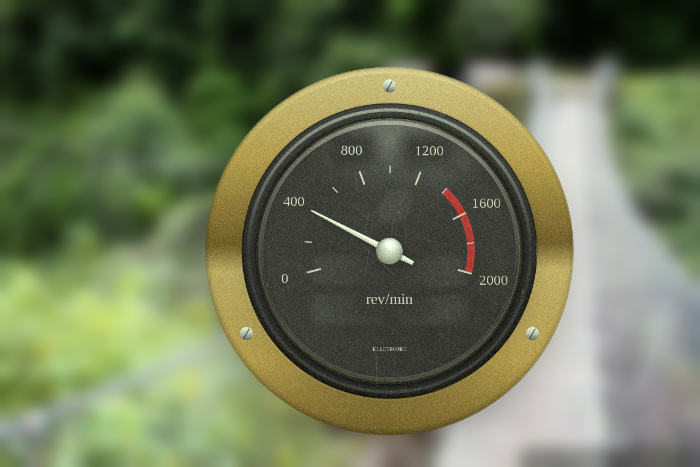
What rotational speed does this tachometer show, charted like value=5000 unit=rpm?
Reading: value=400 unit=rpm
